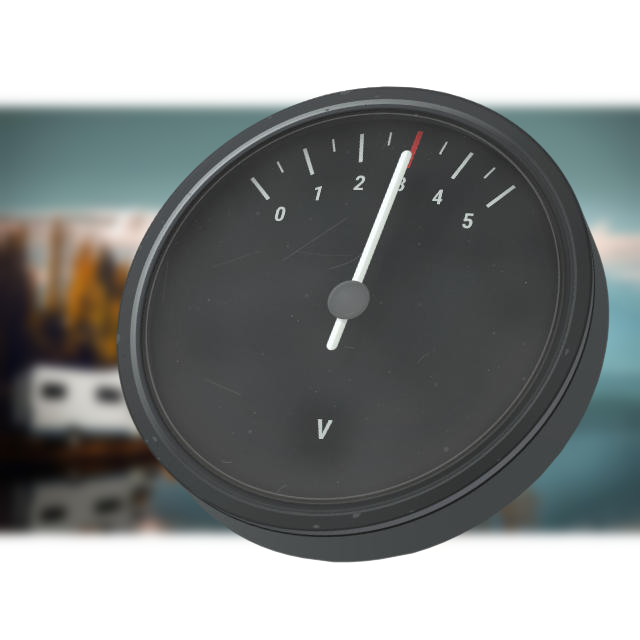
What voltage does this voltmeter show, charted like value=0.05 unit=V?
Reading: value=3 unit=V
